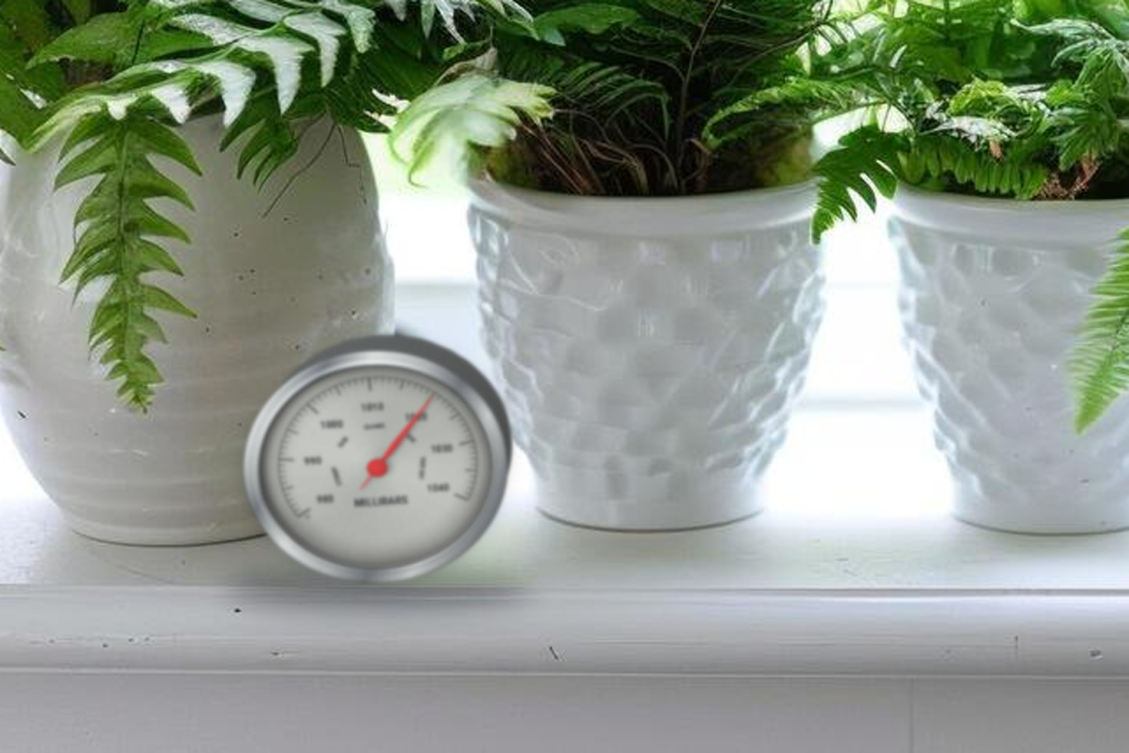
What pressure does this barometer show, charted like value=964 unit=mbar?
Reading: value=1020 unit=mbar
